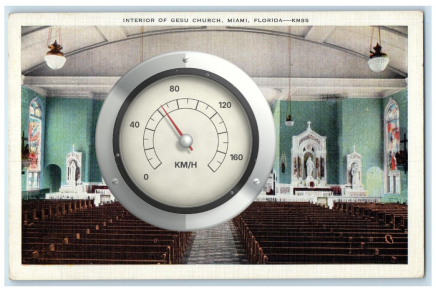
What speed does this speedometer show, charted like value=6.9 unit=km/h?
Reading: value=65 unit=km/h
